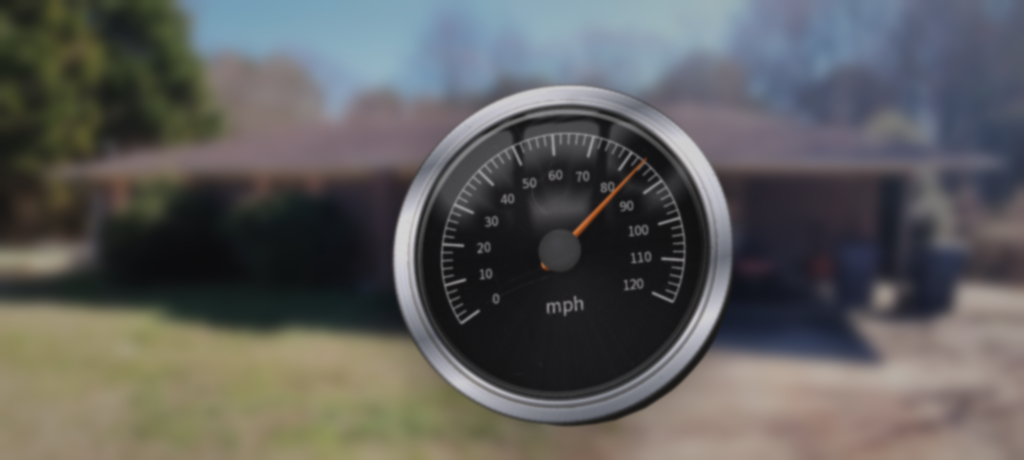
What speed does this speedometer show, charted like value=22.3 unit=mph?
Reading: value=84 unit=mph
